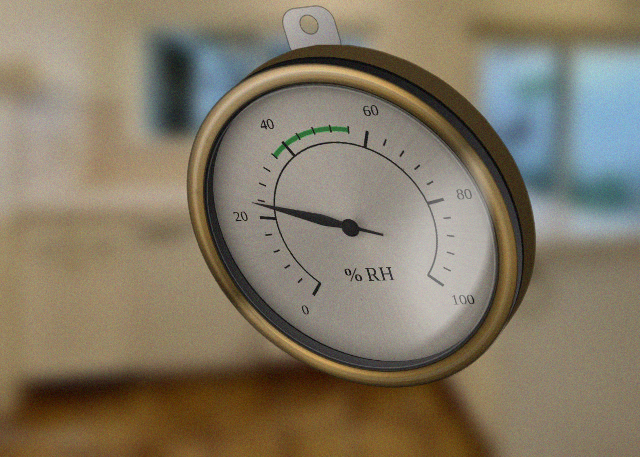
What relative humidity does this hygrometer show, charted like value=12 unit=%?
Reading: value=24 unit=%
